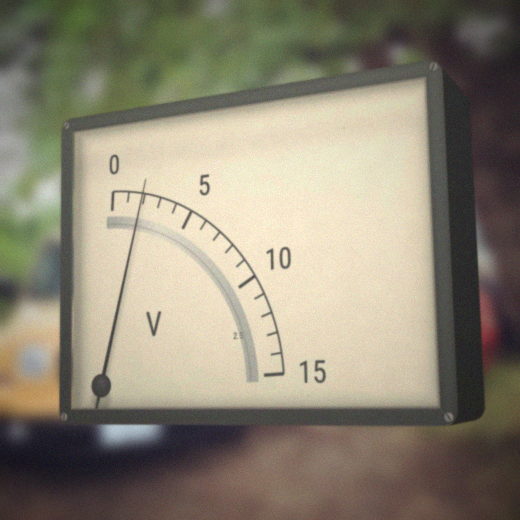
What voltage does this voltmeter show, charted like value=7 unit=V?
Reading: value=2 unit=V
